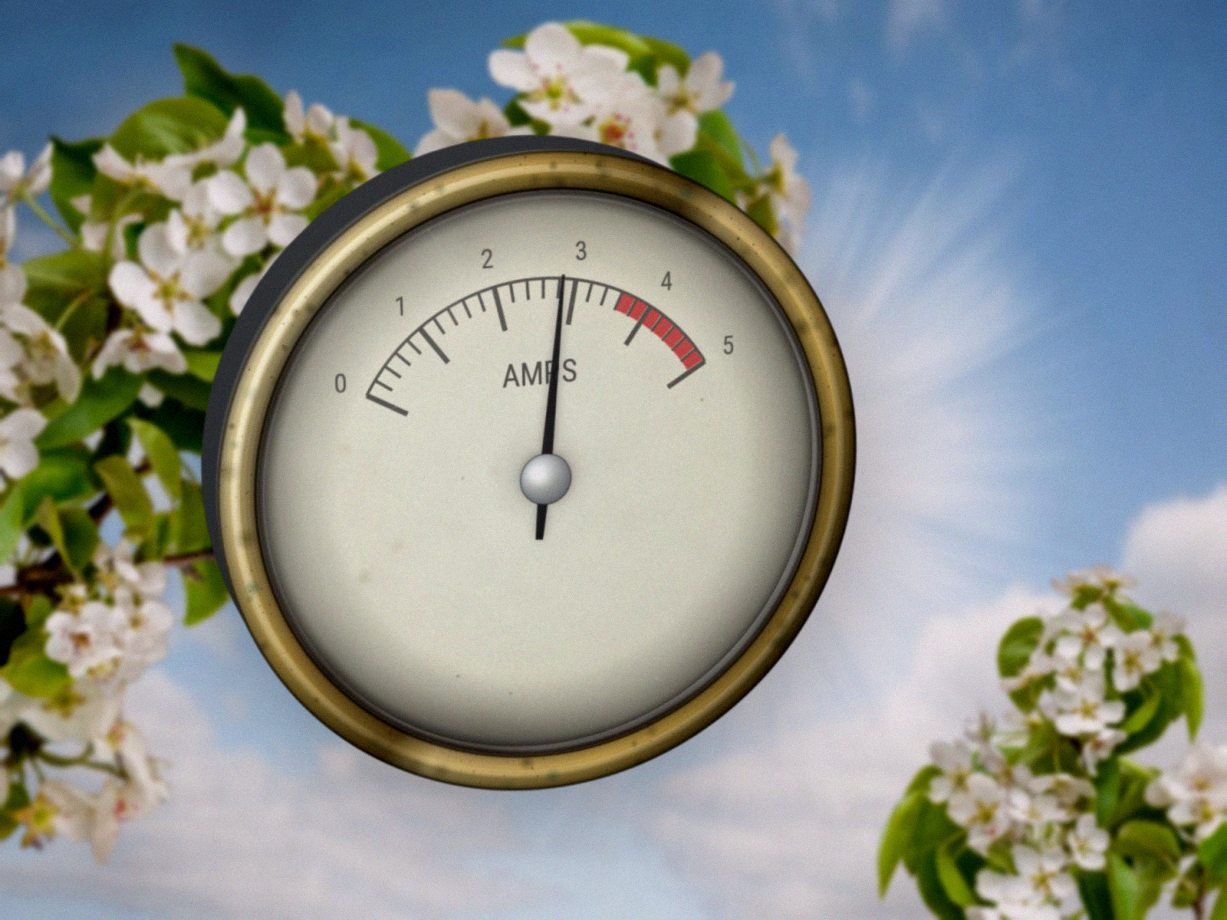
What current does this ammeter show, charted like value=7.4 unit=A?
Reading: value=2.8 unit=A
